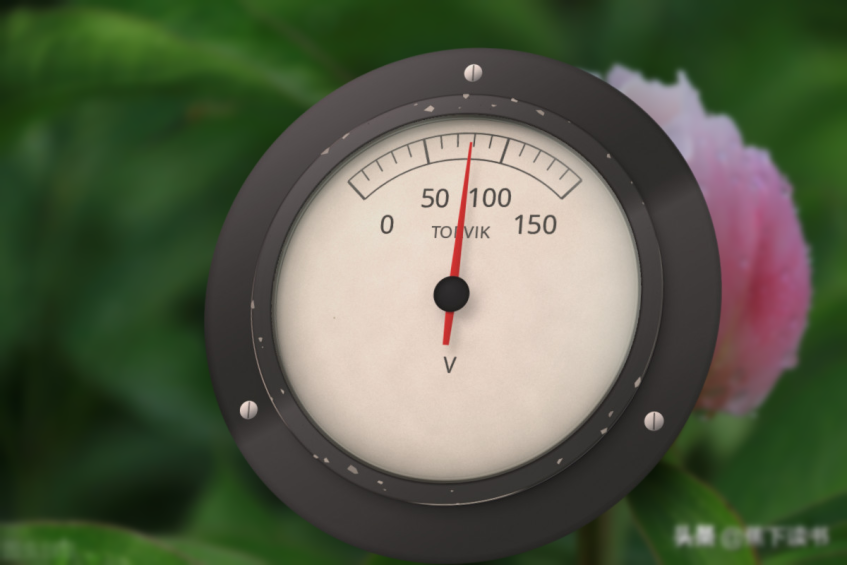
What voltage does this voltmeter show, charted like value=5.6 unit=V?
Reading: value=80 unit=V
